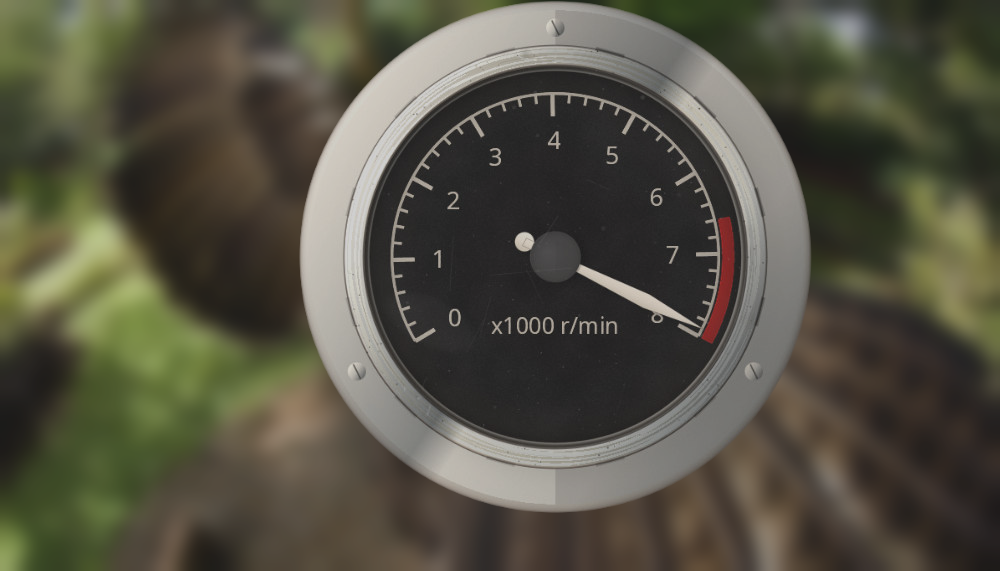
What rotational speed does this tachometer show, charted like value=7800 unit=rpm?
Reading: value=7900 unit=rpm
